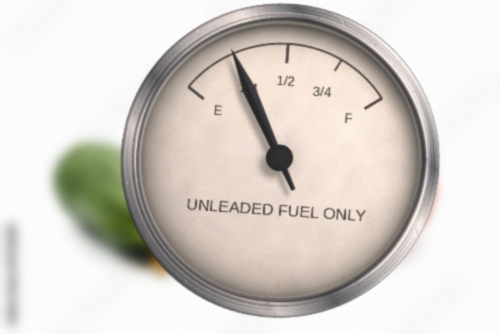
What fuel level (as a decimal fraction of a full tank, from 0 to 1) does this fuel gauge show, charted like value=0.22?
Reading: value=0.25
